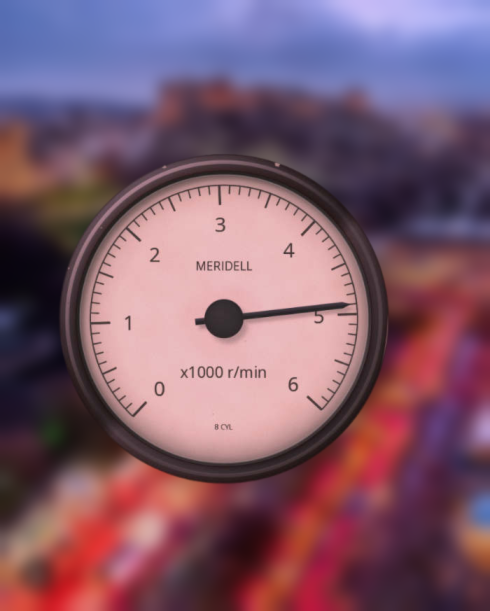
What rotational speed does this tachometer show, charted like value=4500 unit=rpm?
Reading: value=4900 unit=rpm
